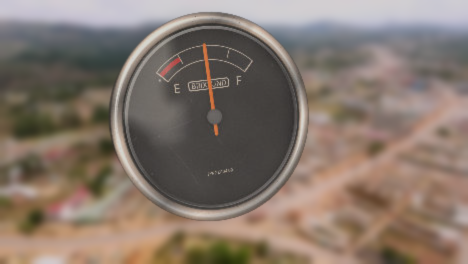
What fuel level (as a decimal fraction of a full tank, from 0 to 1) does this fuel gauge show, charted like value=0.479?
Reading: value=0.5
